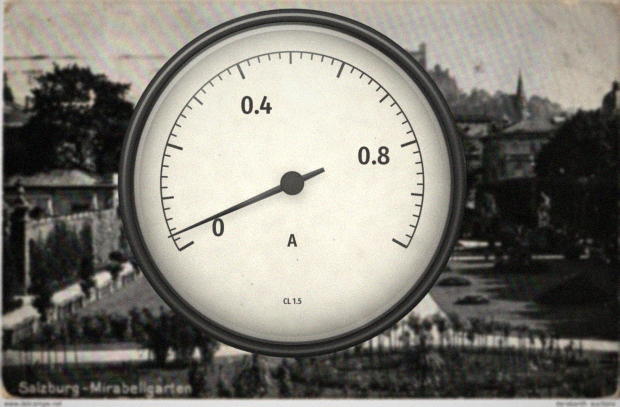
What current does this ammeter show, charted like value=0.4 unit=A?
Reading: value=0.03 unit=A
